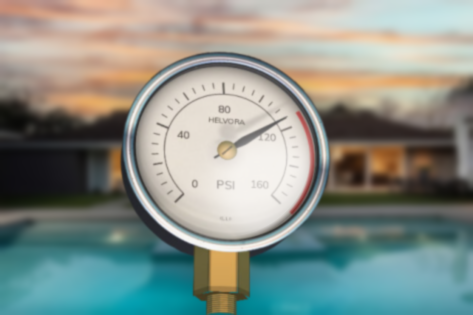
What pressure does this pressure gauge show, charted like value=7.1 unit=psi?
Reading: value=115 unit=psi
